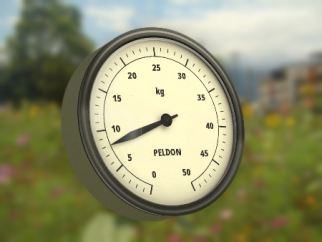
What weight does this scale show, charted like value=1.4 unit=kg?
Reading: value=8 unit=kg
